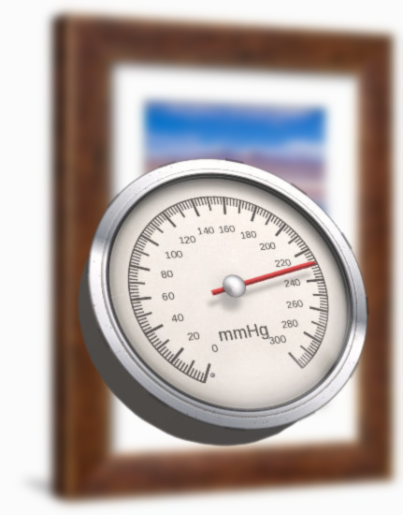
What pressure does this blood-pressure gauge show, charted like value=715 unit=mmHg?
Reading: value=230 unit=mmHg
